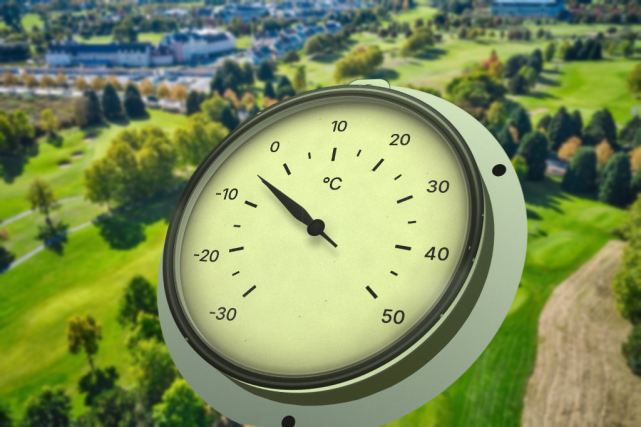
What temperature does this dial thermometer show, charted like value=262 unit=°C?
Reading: value=-5 unit=°C
